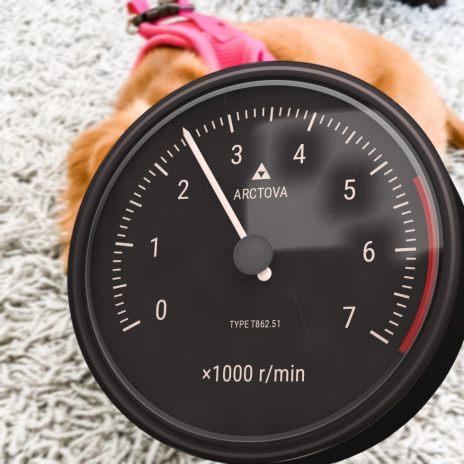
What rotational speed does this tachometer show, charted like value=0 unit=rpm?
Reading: value=2500 unit=rpm
